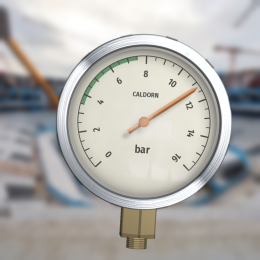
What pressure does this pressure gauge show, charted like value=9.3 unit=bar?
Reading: value=11.25 unit=bar
